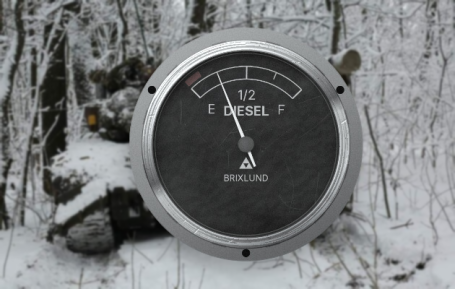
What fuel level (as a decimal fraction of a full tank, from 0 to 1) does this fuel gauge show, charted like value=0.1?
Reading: value=0.25
